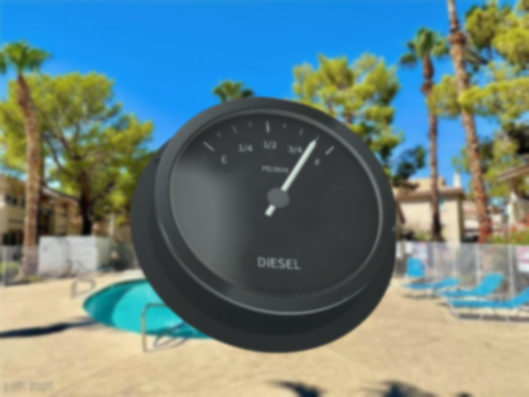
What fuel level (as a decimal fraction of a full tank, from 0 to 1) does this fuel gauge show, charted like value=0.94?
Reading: value=0.875
